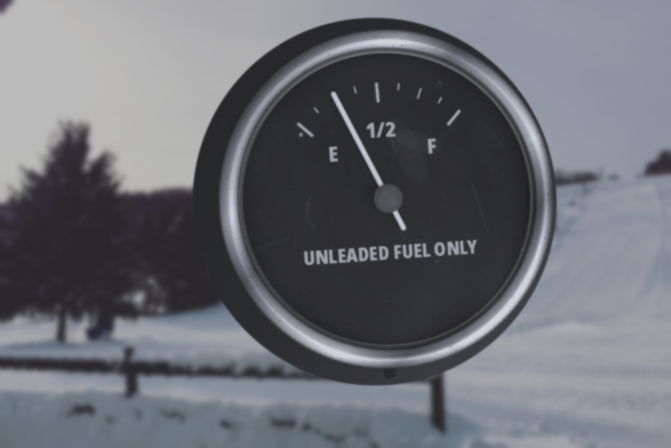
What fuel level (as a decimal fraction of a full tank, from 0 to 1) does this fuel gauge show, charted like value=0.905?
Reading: value=0.25
